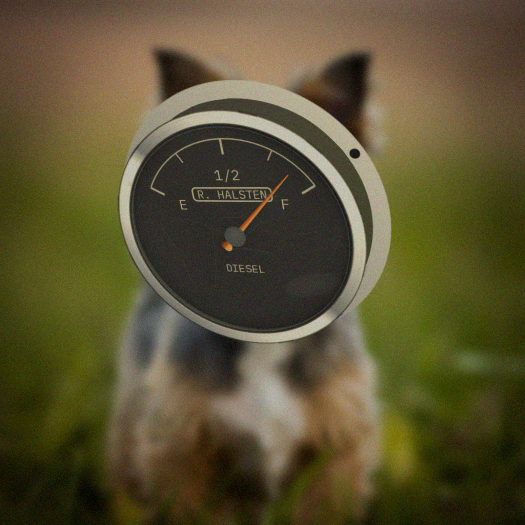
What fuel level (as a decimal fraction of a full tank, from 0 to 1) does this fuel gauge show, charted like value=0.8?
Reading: value=0.875
